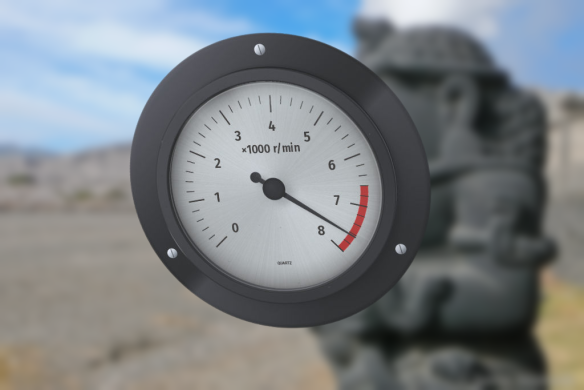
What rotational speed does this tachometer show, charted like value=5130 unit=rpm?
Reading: value=7600 unit=rpm
